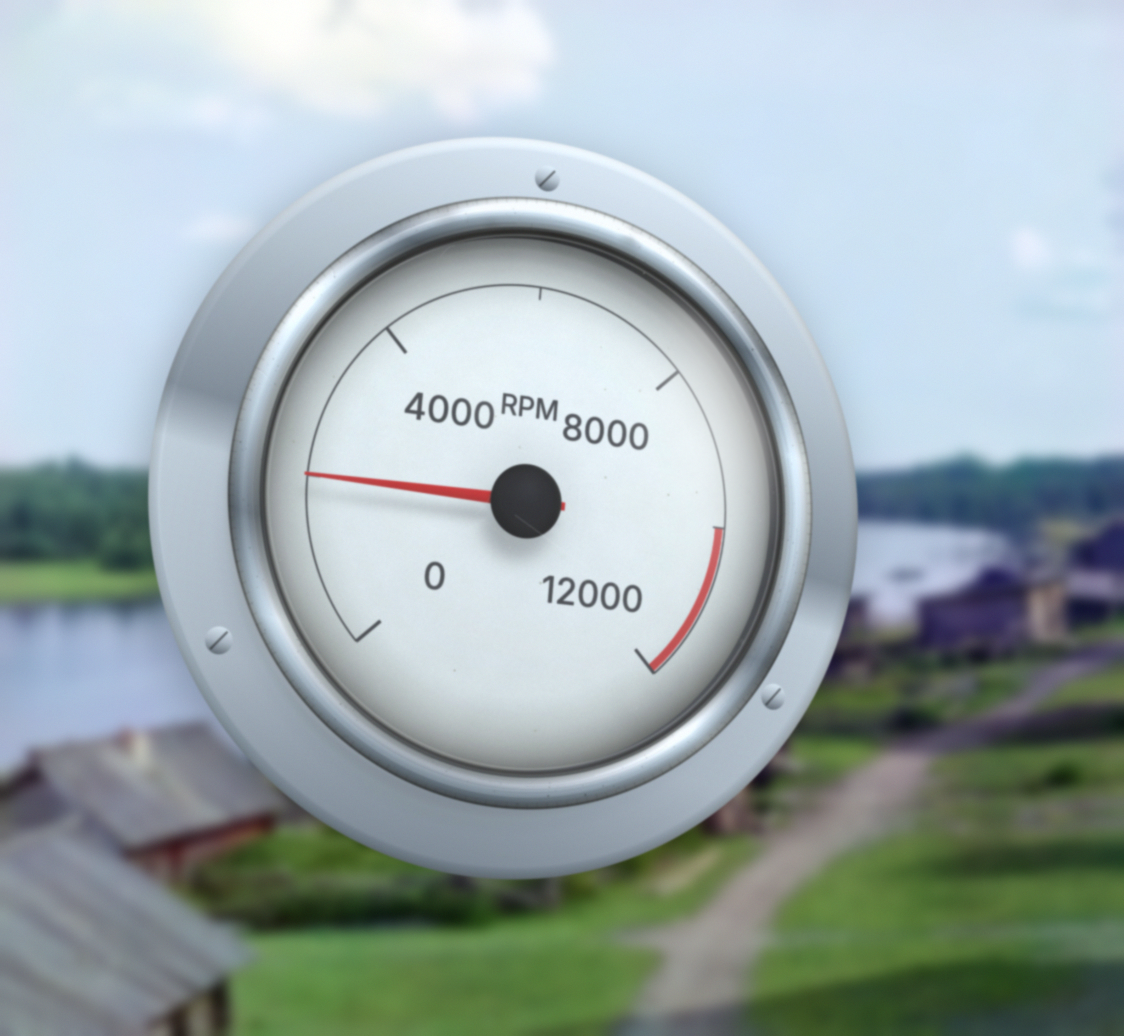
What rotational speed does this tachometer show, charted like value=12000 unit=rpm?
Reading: value=2000 unit=rpm
